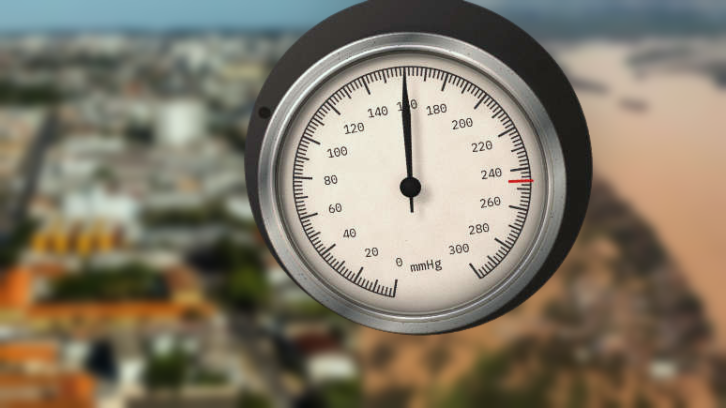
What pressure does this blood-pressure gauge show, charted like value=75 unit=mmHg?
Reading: value=160 unit=mmHg
